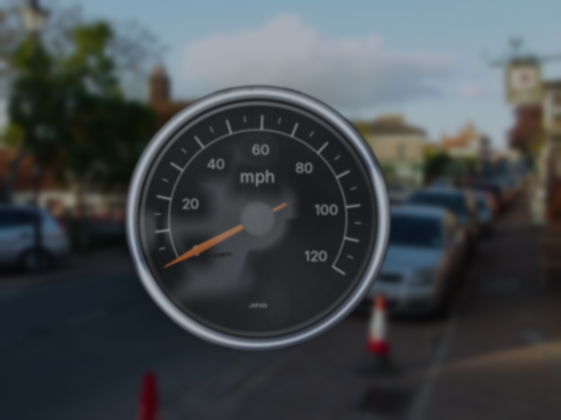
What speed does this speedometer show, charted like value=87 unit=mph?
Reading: value=0 unit=mph
